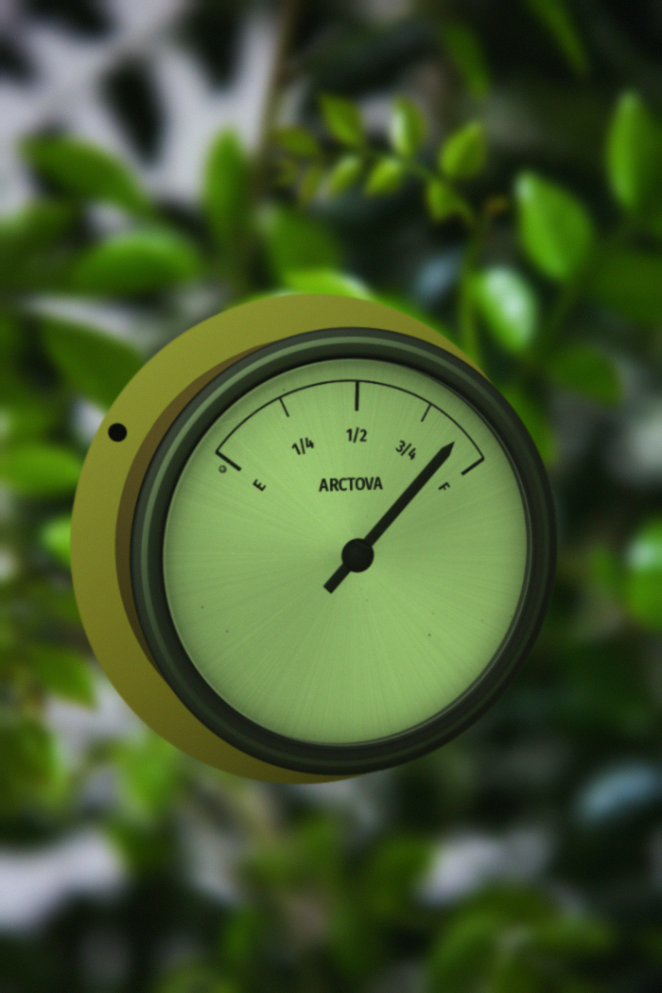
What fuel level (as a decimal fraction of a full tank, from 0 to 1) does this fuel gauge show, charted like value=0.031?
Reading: value=0.875
